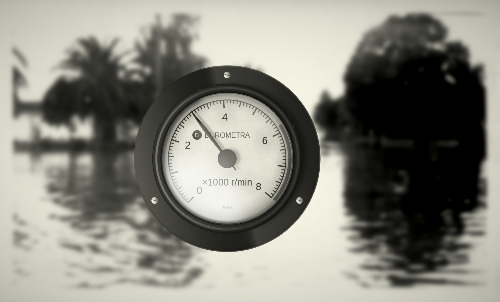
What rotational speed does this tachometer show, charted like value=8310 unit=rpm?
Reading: value=3000 unit=rpm
